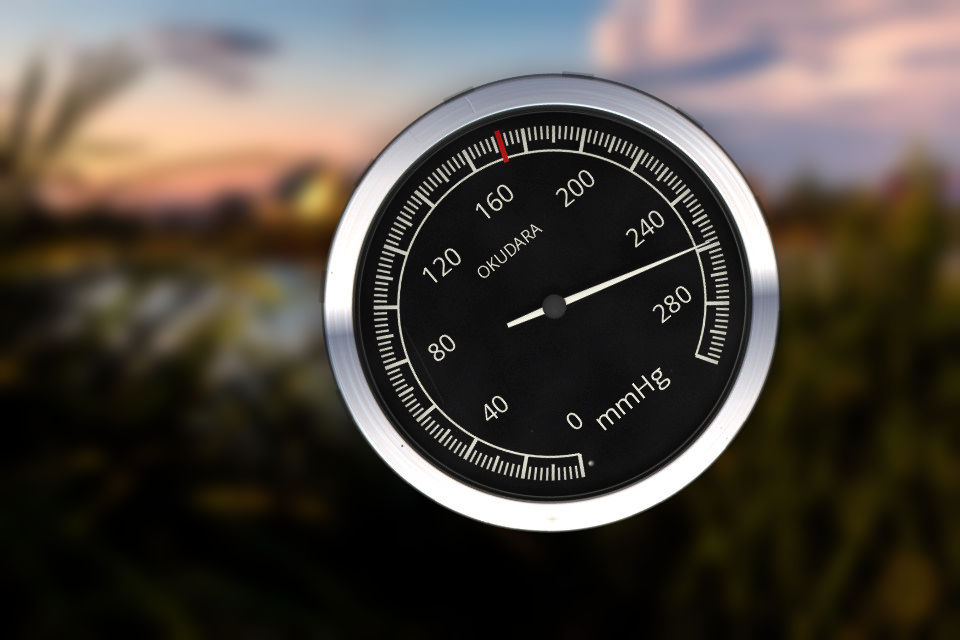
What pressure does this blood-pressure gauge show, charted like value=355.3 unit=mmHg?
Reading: value=258 unit=mmHg
